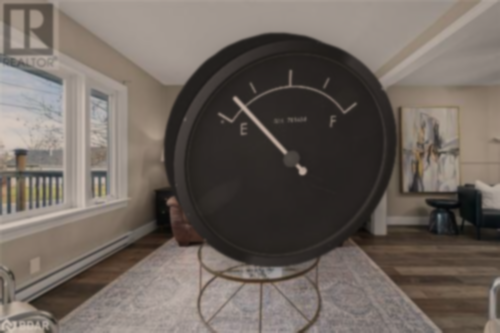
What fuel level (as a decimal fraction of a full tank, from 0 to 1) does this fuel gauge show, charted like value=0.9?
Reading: value=0.125
